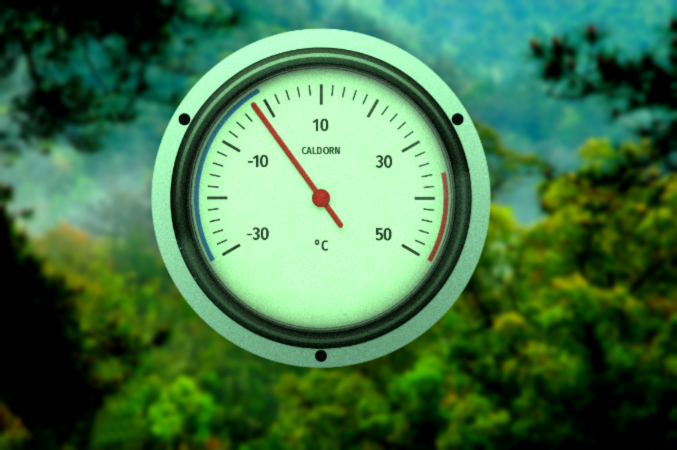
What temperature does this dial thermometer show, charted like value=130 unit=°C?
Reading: value=-2 unit=°C
